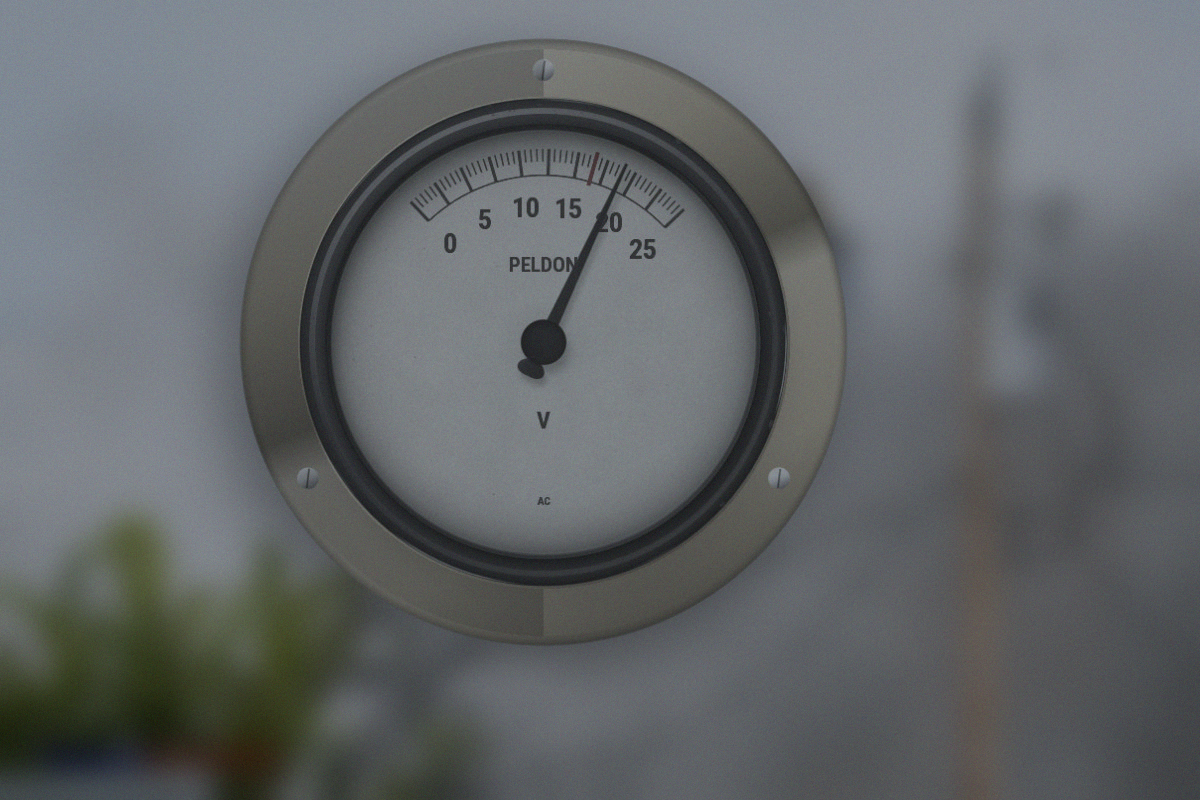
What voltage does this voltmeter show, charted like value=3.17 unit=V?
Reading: value=19 unit=V
